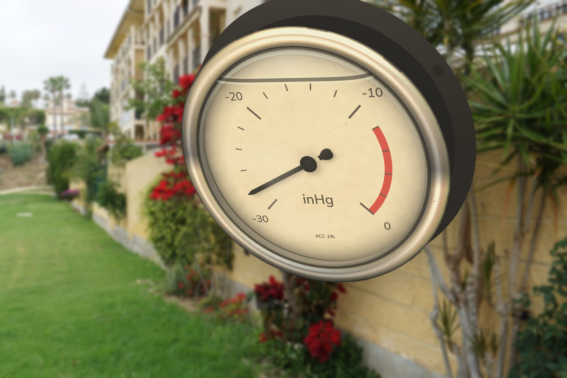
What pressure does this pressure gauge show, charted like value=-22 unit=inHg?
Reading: value=-28 unit=inHg
